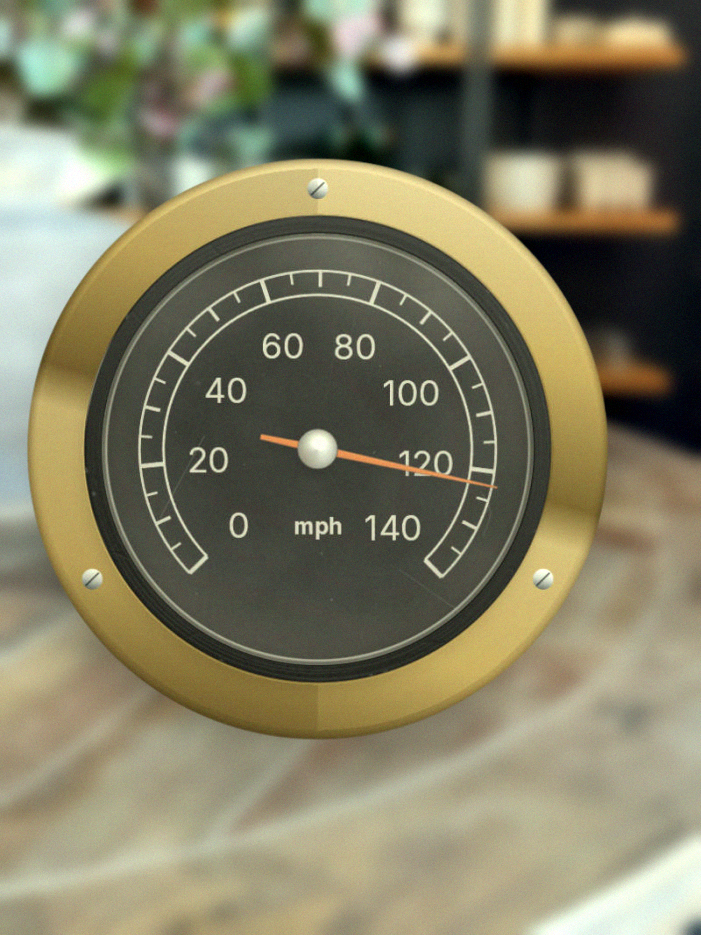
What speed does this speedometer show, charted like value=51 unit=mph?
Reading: value=122.5 unit=mph
